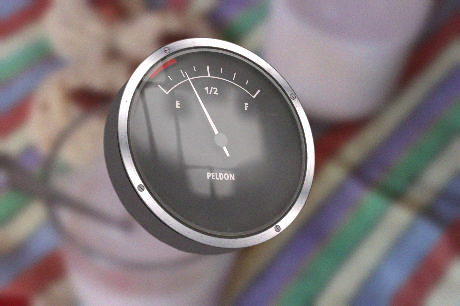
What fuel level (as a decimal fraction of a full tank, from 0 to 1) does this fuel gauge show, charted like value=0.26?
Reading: value=0.25
